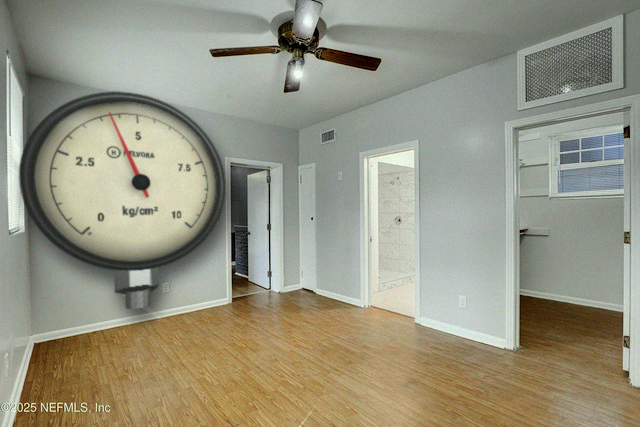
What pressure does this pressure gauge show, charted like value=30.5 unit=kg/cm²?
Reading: value=4.25 unit=kg/cm²
